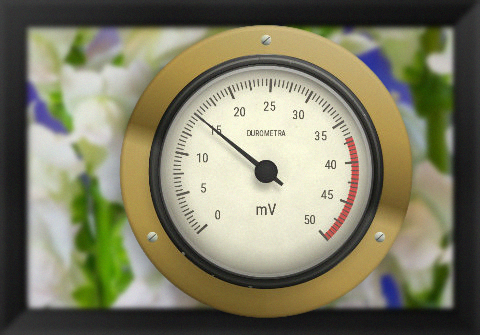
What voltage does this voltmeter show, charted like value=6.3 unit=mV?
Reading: value=15 unit=mV
